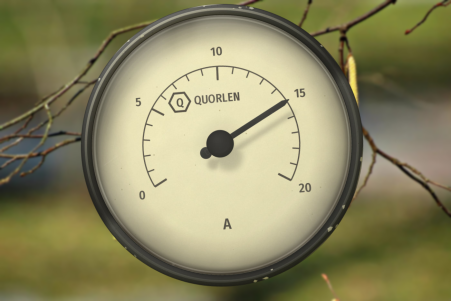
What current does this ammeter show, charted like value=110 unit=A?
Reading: value=15 unit=A
